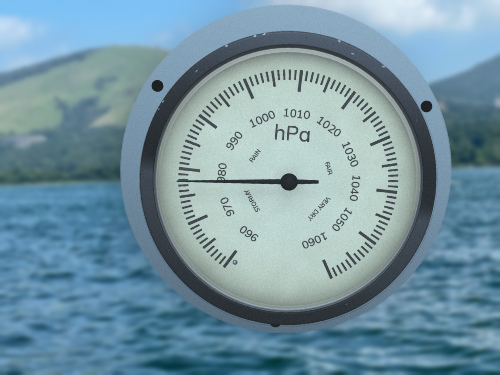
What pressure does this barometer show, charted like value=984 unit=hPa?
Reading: value=978 unit=hPa
